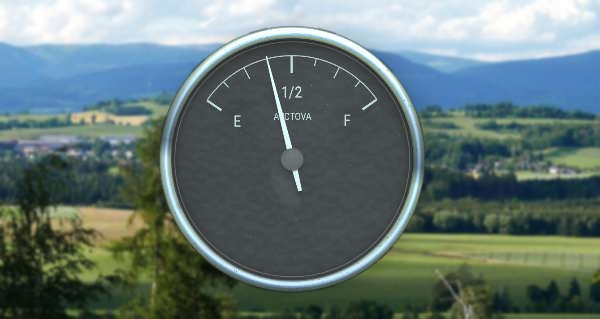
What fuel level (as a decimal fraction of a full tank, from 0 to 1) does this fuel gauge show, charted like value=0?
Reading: value=0.375
